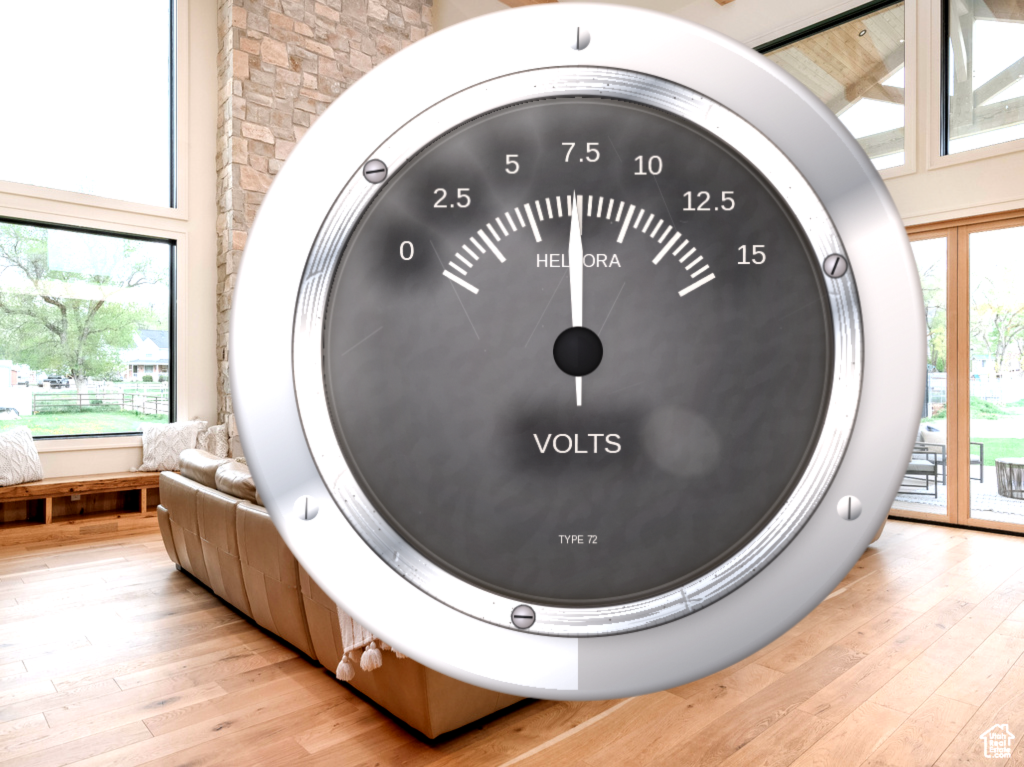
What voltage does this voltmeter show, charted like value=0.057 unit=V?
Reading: value=7.25 unit=V
